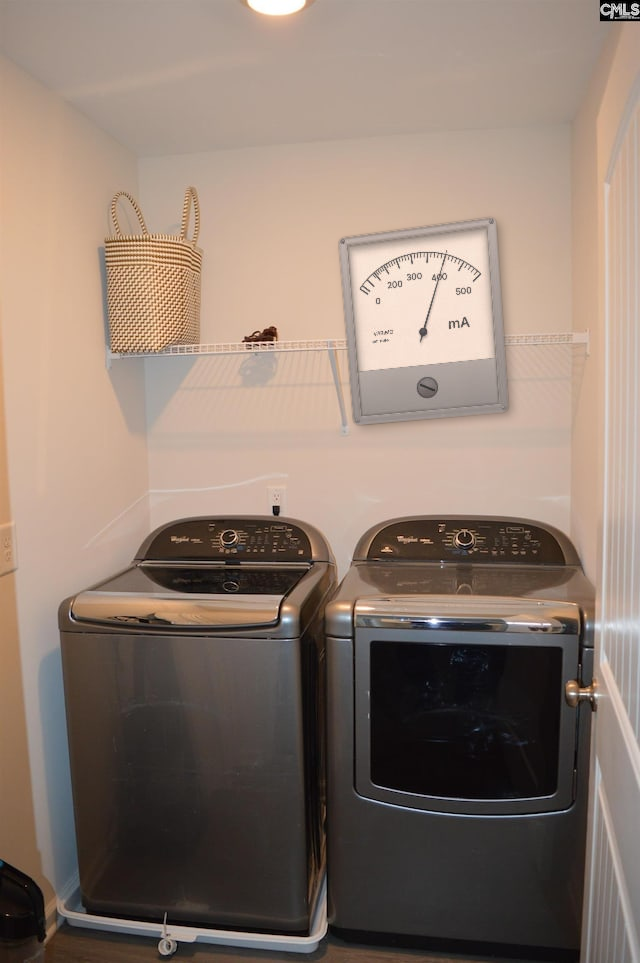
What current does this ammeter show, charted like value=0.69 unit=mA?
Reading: value=400 unit=mA
